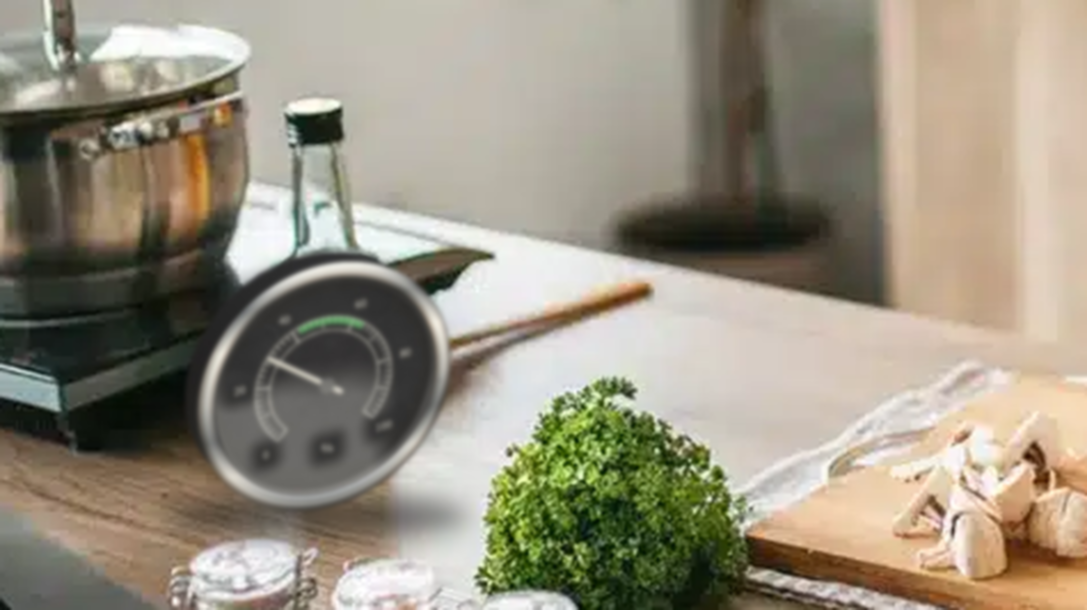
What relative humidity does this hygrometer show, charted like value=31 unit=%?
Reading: value=30 unit=%
